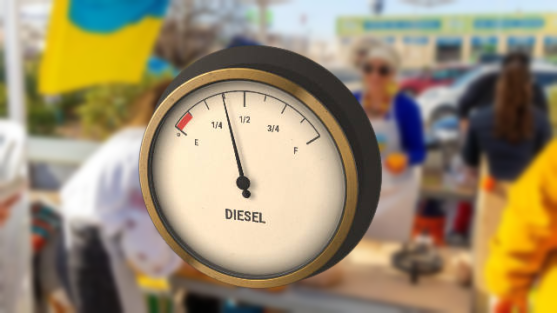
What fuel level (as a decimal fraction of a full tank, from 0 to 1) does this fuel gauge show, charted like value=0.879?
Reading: value=0.375
